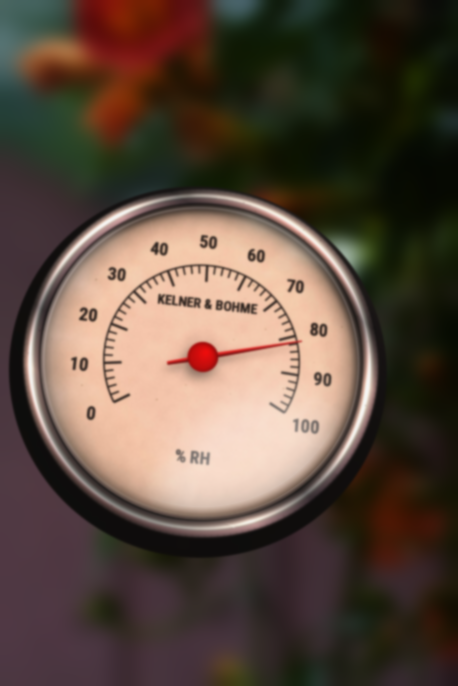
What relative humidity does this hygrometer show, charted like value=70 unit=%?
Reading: value=82 unit=%
